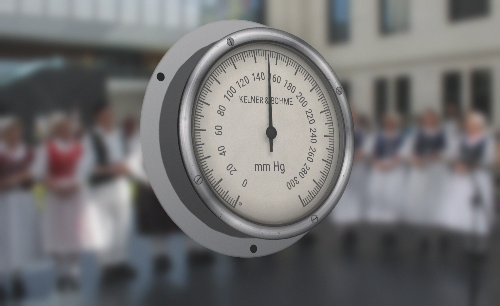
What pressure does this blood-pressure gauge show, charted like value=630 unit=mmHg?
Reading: value=150 unit=mmHg
